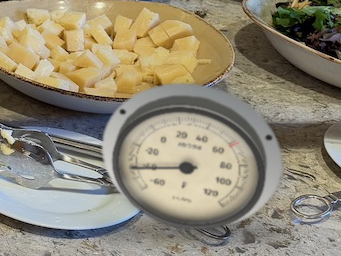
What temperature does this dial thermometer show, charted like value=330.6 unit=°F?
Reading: value=-40 unit=°F
